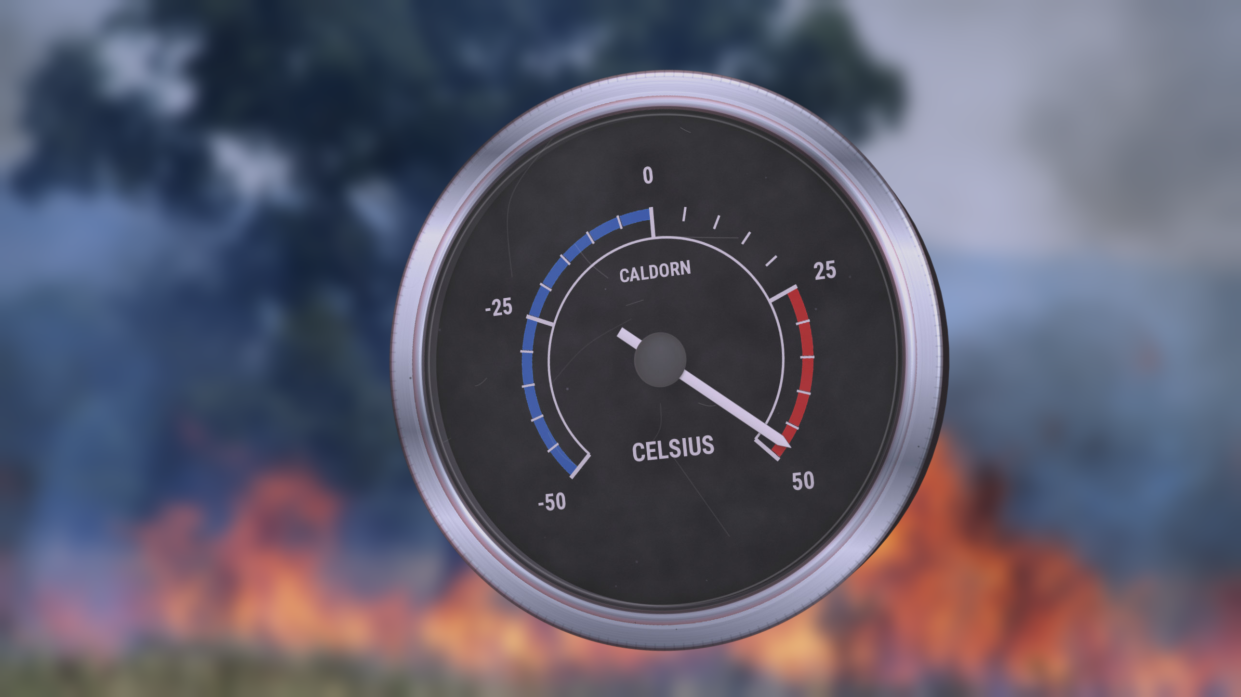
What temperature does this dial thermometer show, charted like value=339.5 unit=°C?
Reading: value=47.5 unit=°C
